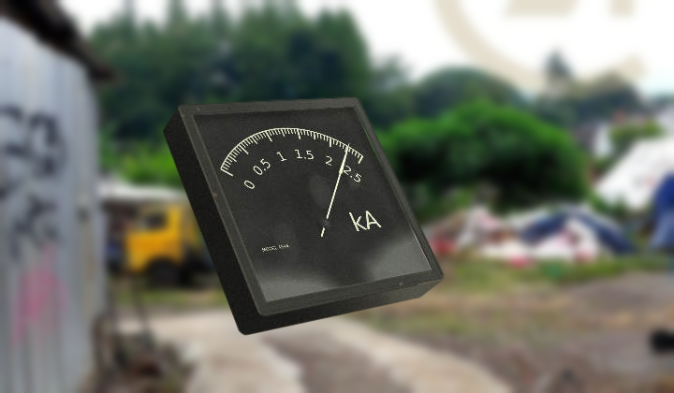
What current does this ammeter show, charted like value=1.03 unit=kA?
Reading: value=2.25 unit=kA
